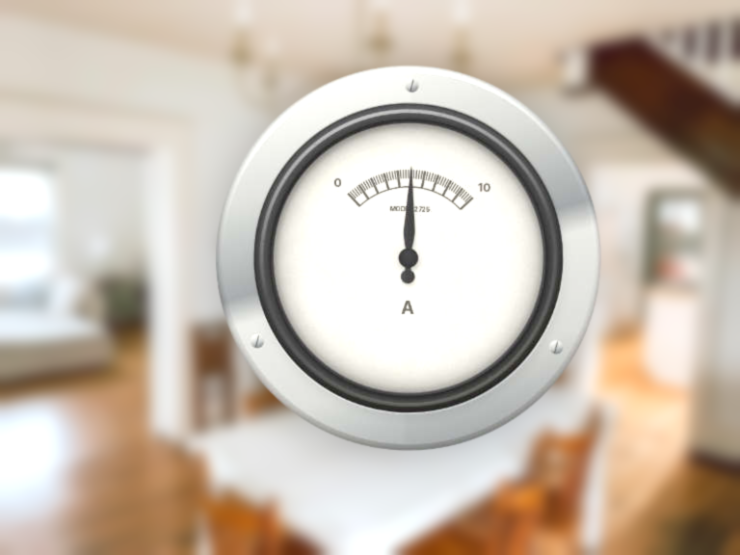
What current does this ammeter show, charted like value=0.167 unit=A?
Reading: value=5 unit=A
